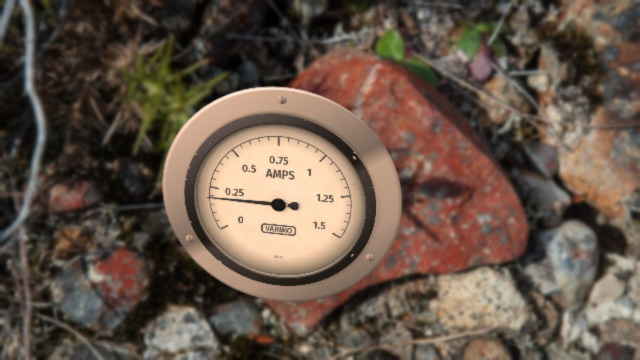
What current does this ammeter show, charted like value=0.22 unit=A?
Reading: value=0.2 unit=A
